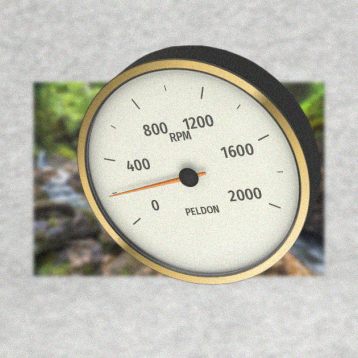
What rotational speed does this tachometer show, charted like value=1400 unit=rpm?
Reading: value=200 unit=rpm
